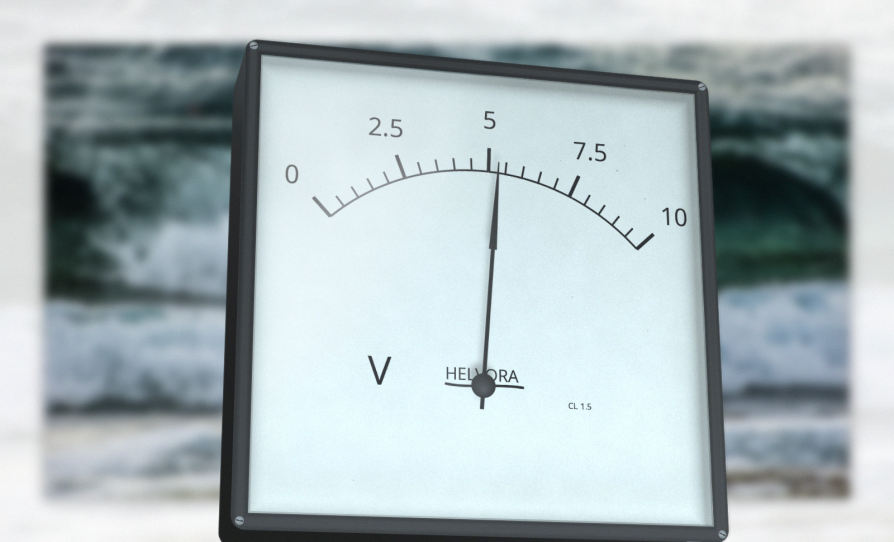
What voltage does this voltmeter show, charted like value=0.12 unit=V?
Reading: value=5.25 unit=V
